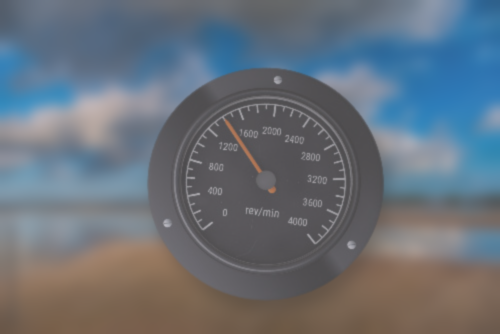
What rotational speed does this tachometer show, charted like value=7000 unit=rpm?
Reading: value=1400 unit=rpm
